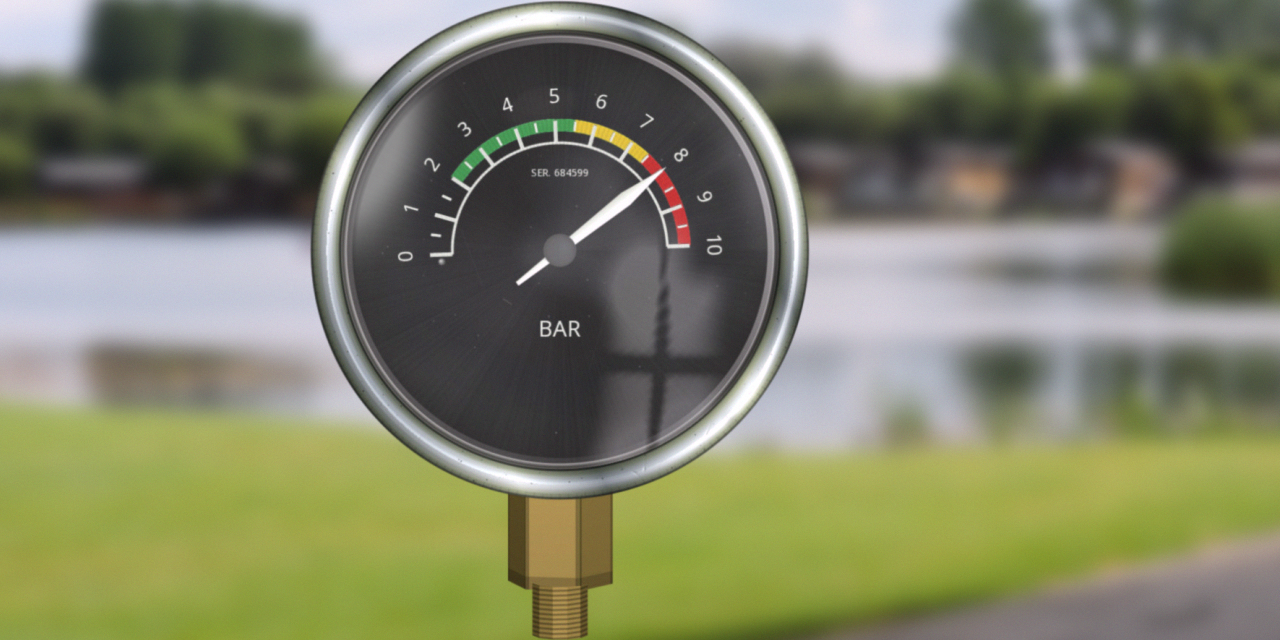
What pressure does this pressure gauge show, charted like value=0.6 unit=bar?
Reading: value=8 unit=bar
